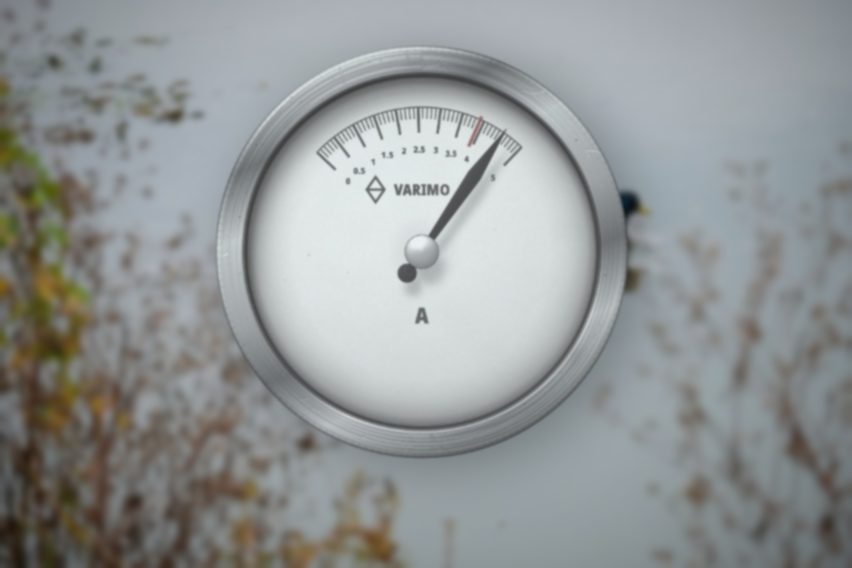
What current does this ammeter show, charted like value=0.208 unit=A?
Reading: value=4.5 unit=A
